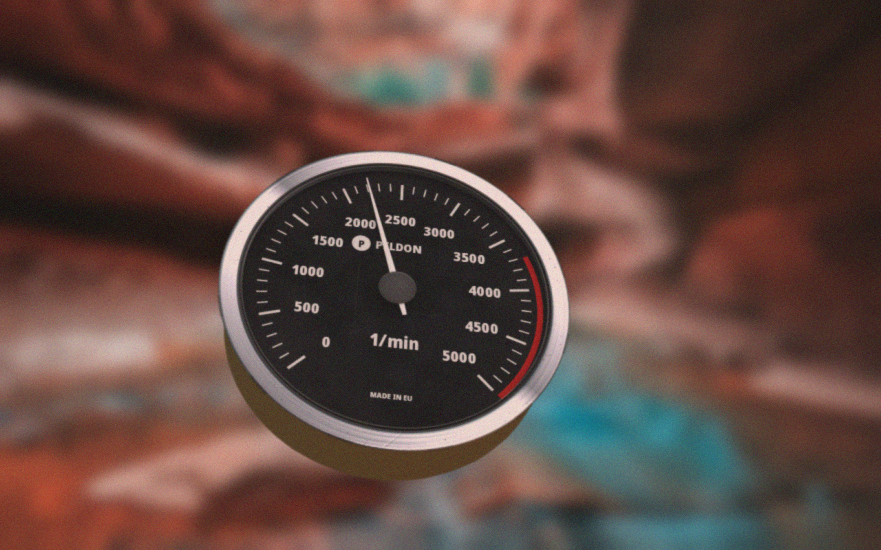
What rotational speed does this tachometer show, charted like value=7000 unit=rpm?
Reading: value=2200 unit=rpm
